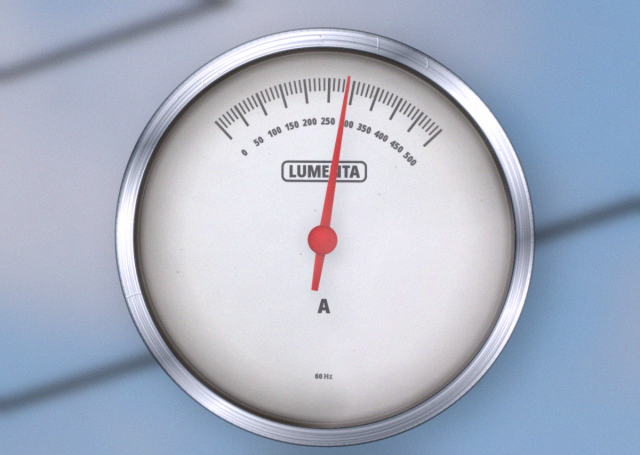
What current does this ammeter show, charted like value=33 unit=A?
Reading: value=290 unit=A
